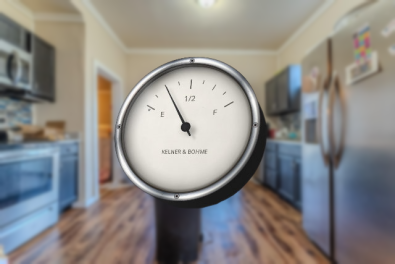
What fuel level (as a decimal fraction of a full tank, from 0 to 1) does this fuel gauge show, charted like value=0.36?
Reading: value=0.25
